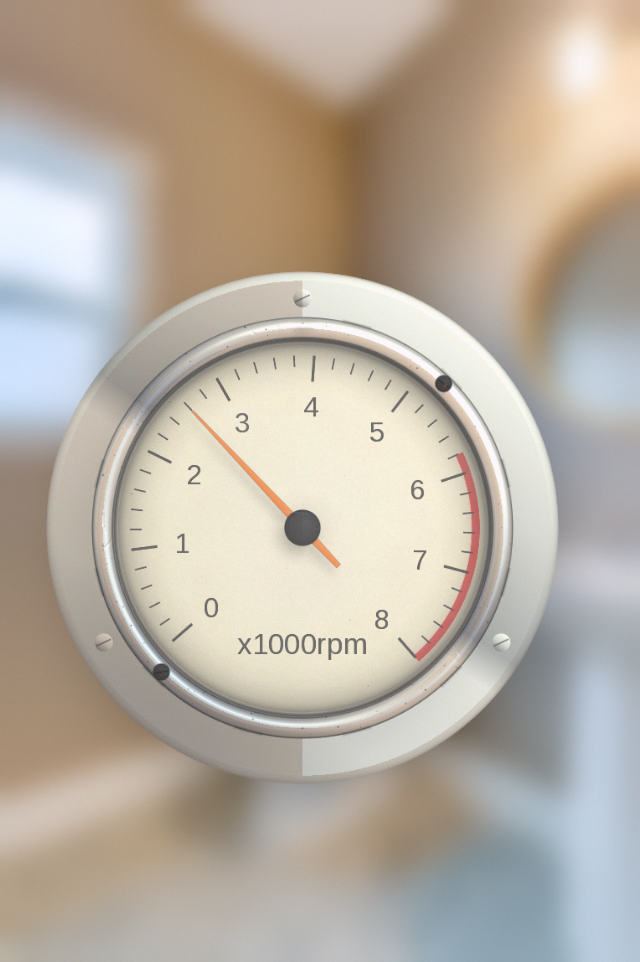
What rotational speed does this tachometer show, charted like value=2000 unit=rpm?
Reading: value=2600 unit=rpm
